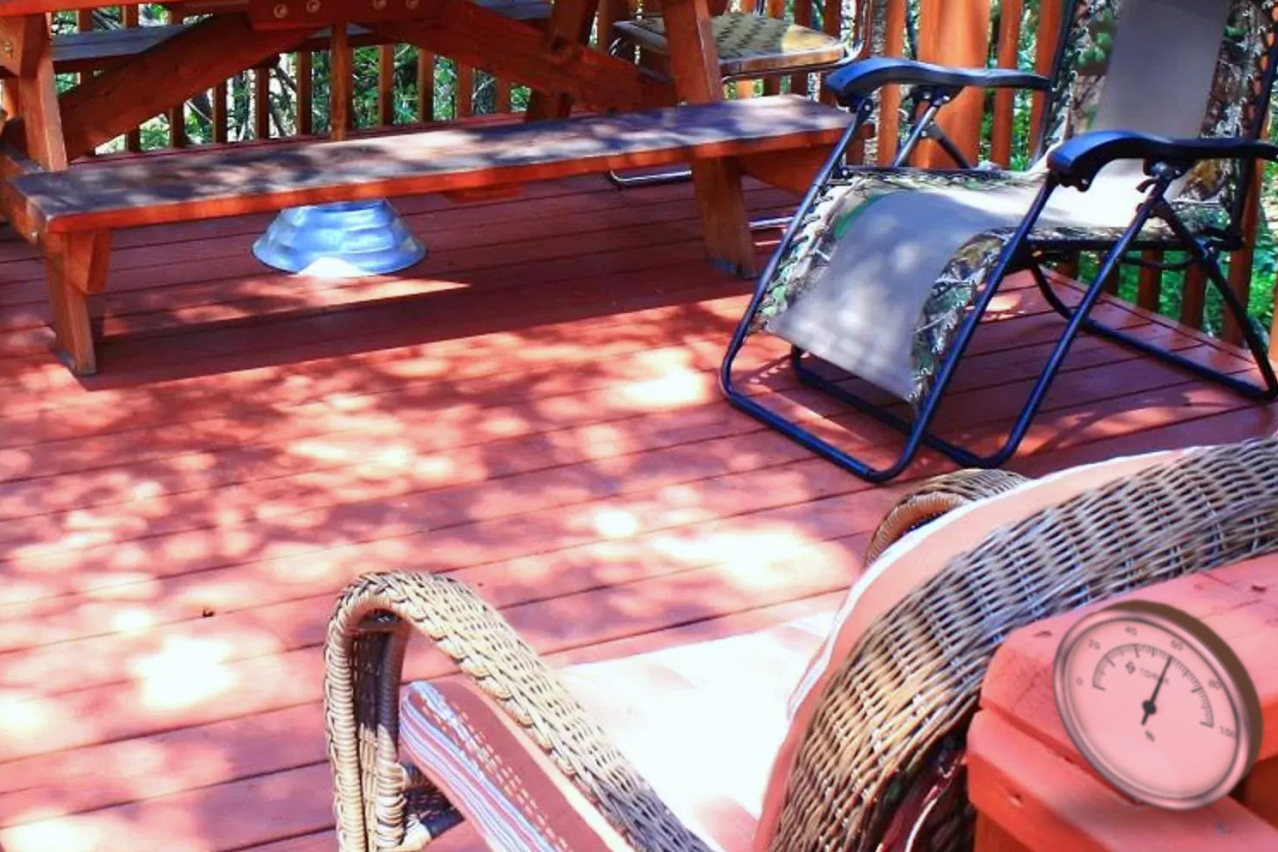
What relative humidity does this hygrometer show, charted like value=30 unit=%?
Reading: value=60 unit=%
